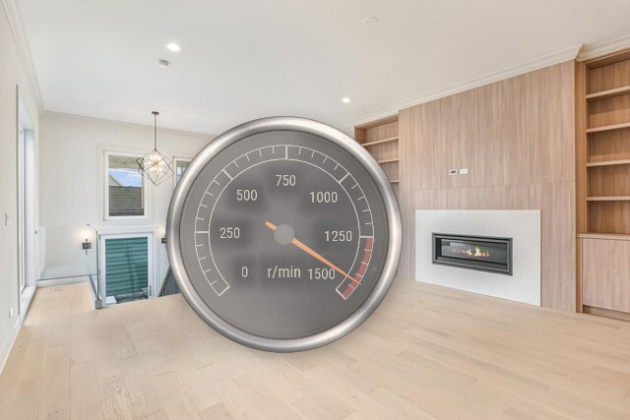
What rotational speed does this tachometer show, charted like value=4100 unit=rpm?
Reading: value=1425 unit=rpm
